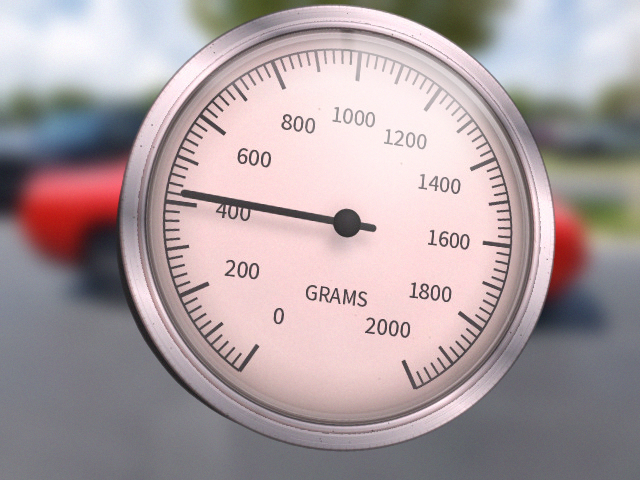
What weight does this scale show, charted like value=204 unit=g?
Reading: value=420 unit=g
